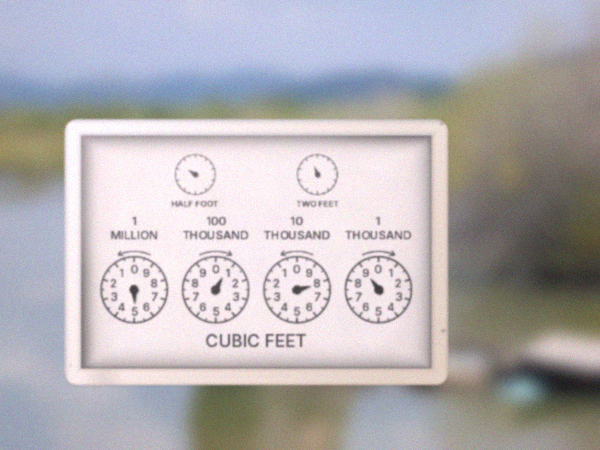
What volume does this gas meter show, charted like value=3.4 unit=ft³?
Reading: value=507900 unit=ft³
